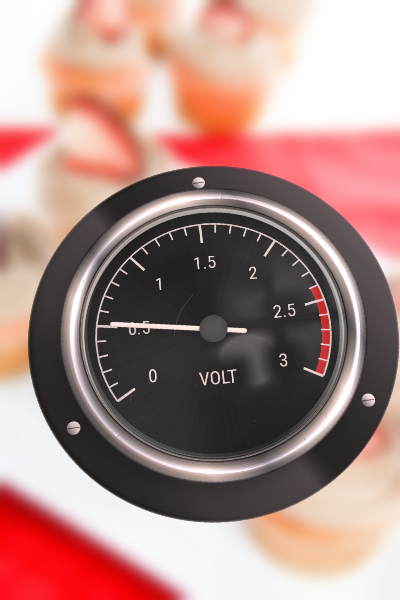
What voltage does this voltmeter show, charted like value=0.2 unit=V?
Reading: value=0.5 unit=V
